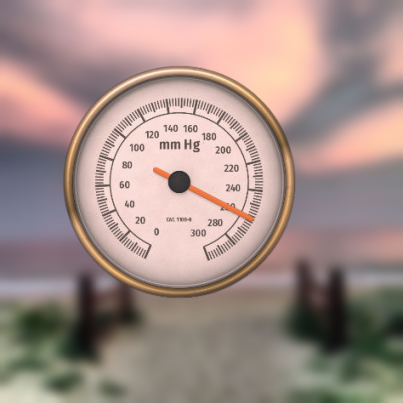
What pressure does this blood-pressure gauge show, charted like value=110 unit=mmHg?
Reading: value=260 unit=mmHg
